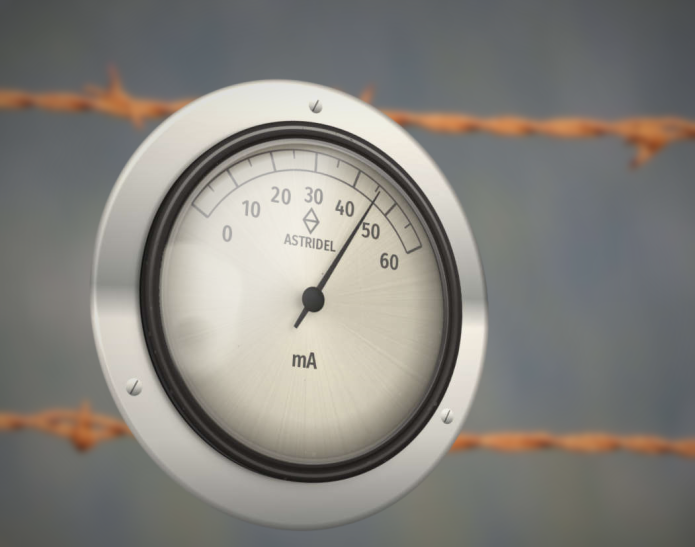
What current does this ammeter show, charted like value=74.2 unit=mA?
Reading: value=45 unit=mA
